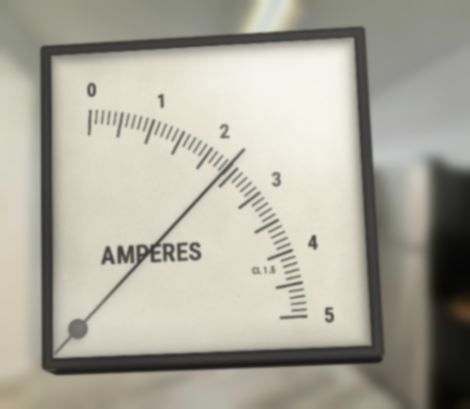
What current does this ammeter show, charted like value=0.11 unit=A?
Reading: value=2.4 unit=A
